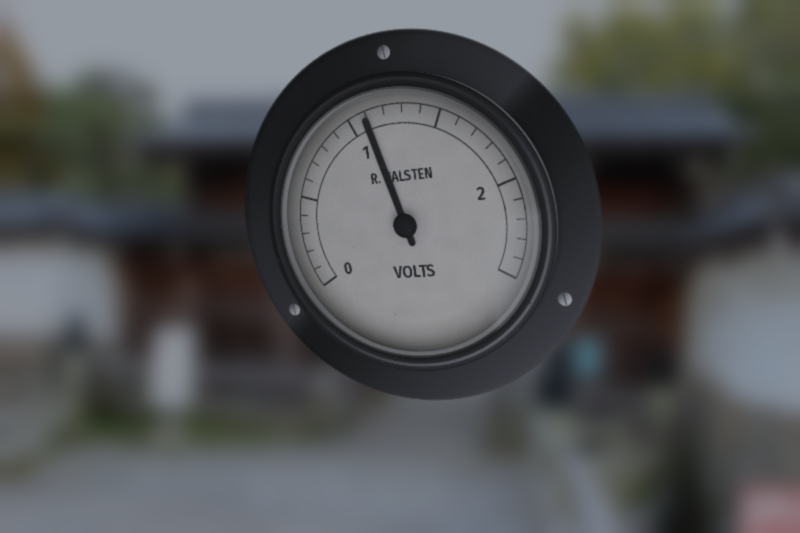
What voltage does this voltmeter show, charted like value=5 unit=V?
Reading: value=1.1 unit=V
